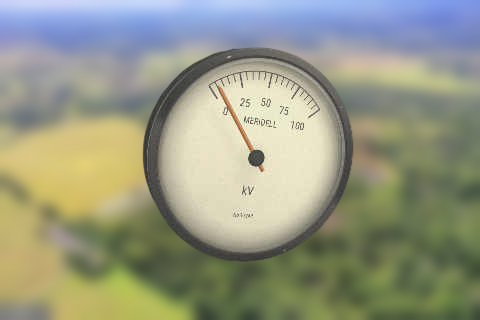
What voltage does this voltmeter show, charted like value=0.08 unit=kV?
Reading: value=5 unit=kV
